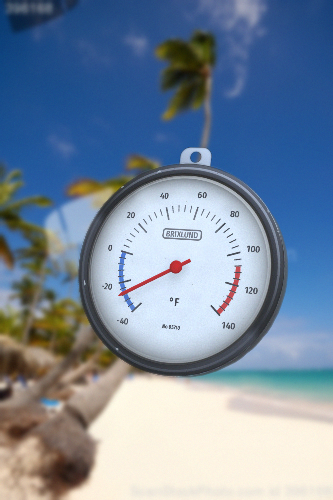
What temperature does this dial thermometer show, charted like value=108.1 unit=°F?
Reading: value=-28 unit=°F
